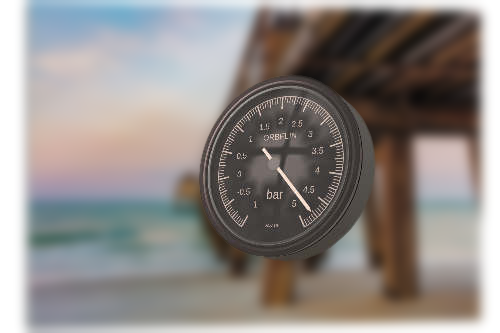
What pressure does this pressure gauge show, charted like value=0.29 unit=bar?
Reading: value=4.75 unit=bar
